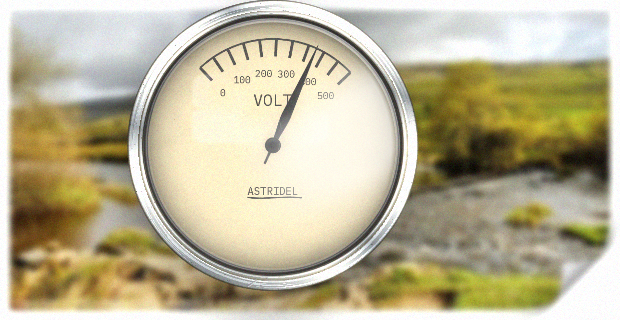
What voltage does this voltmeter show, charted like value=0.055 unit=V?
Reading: value=375 unit=V
